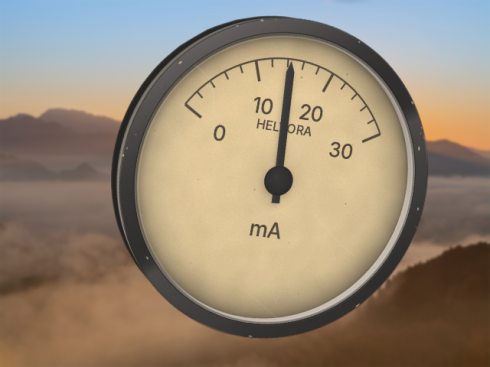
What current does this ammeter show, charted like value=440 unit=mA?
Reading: value=14 unit=mA
